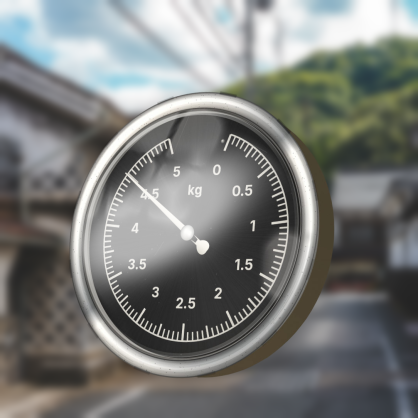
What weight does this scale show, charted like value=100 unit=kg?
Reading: value=4.5 unit=kg
